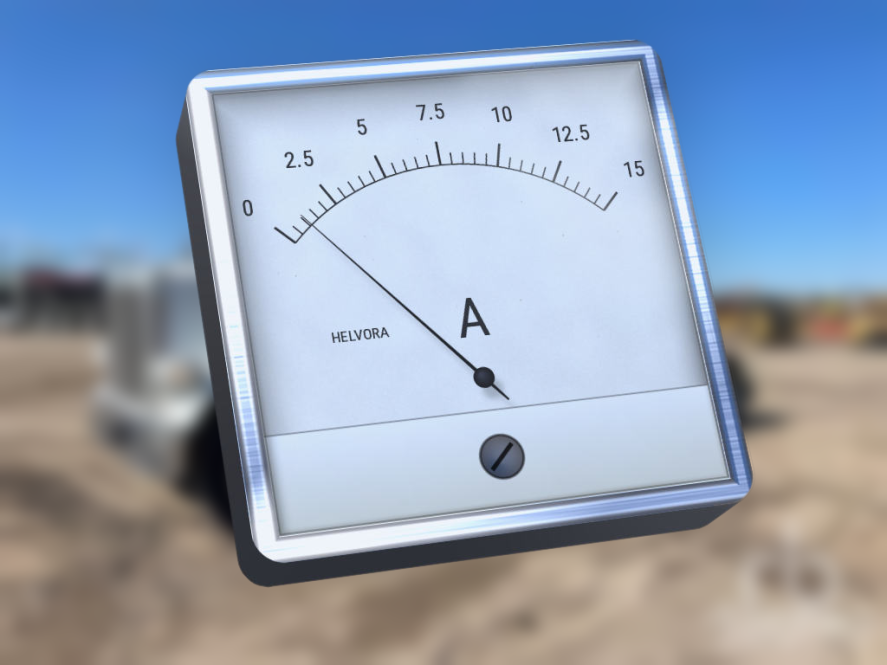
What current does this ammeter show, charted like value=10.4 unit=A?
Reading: value=1 unit=A
